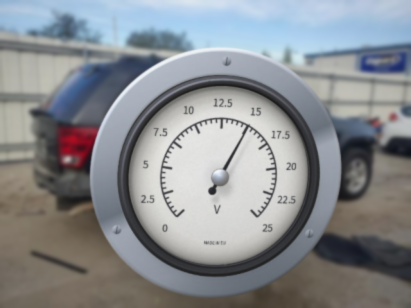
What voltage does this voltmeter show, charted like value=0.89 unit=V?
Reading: value=15 unit=V
